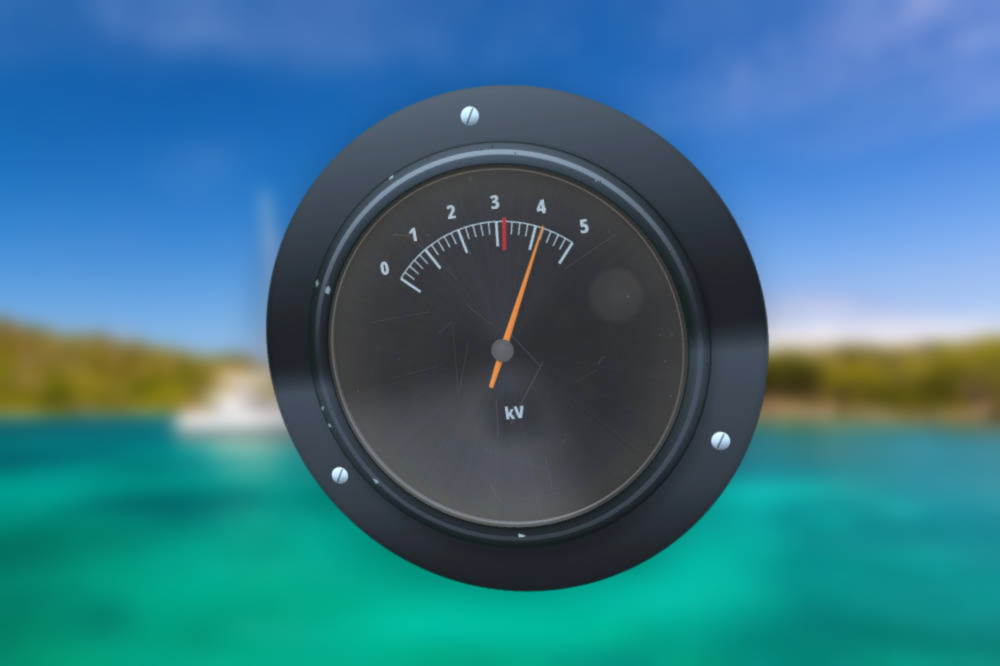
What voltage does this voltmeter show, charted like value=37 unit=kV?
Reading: value=4.2 unit=kV
